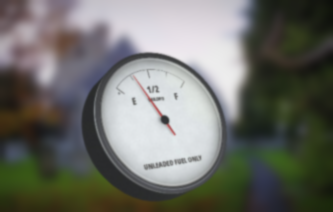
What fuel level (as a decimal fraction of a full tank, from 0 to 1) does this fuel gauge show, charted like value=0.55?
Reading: value=0.25
